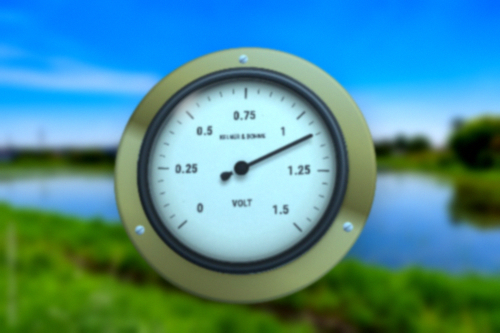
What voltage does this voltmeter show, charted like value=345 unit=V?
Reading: value=1.1 unit=V
